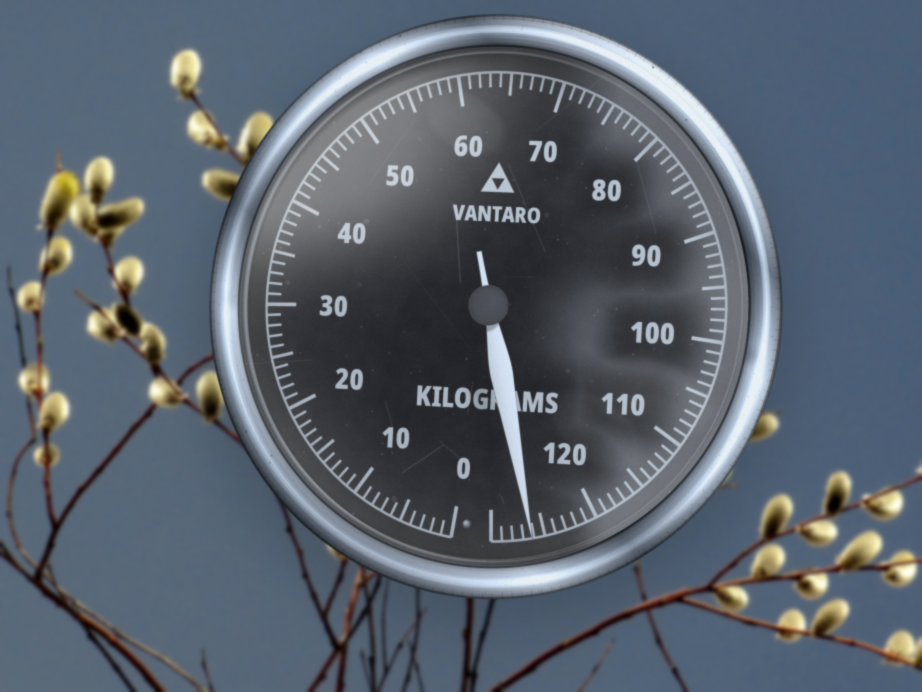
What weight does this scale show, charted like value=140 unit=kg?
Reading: value=126 unit=kg
